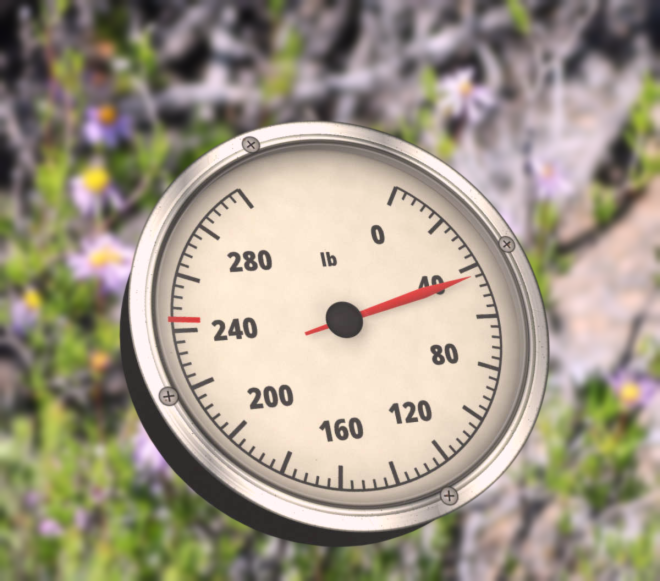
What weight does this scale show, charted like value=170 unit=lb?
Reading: value=44 unit=lb
